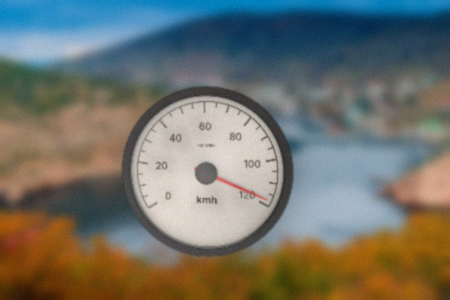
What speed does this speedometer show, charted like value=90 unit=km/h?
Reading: value=117.5 unit=km/h
